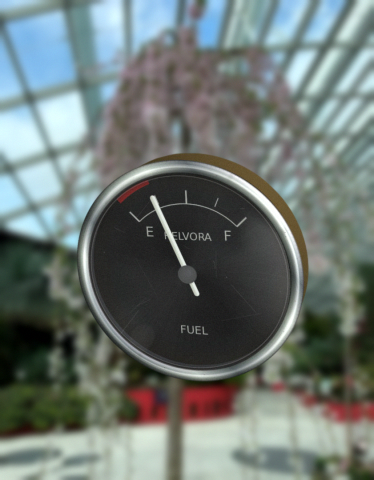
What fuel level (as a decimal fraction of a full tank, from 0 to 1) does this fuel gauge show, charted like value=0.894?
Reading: value=0.25
